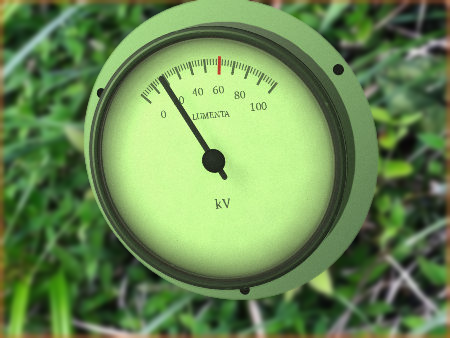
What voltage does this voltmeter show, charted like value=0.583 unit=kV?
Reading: value=20 unit=kV
